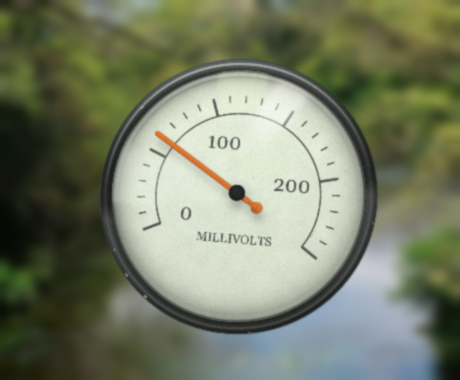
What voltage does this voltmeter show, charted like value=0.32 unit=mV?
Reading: value=60 unit=mV
